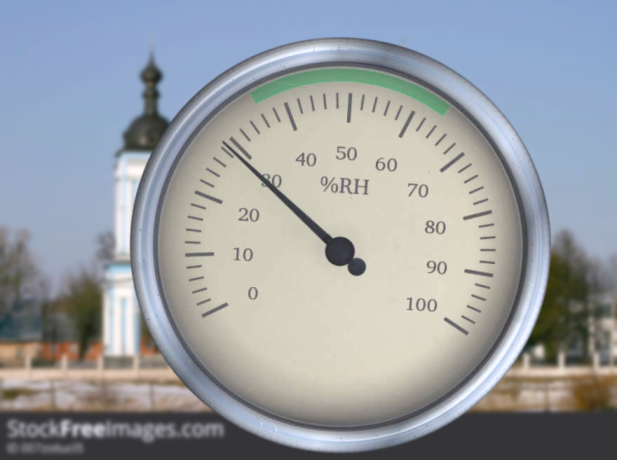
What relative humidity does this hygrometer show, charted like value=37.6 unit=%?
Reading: value=29 unit=%
